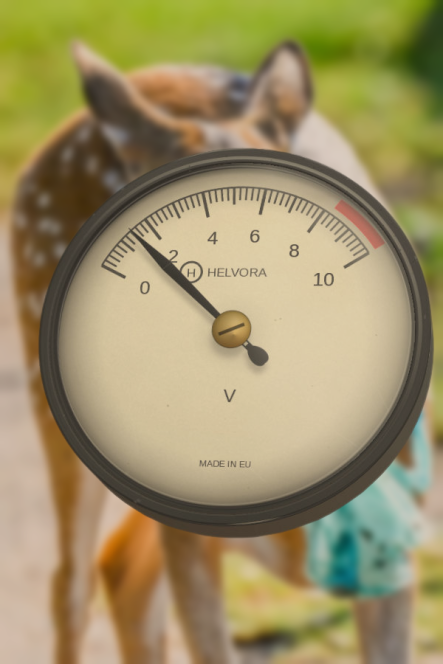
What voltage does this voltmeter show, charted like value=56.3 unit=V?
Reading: value=1.4 unit=V
